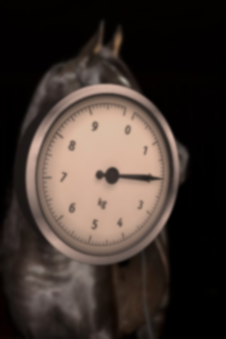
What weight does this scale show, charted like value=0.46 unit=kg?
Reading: value=2 unit=kg
